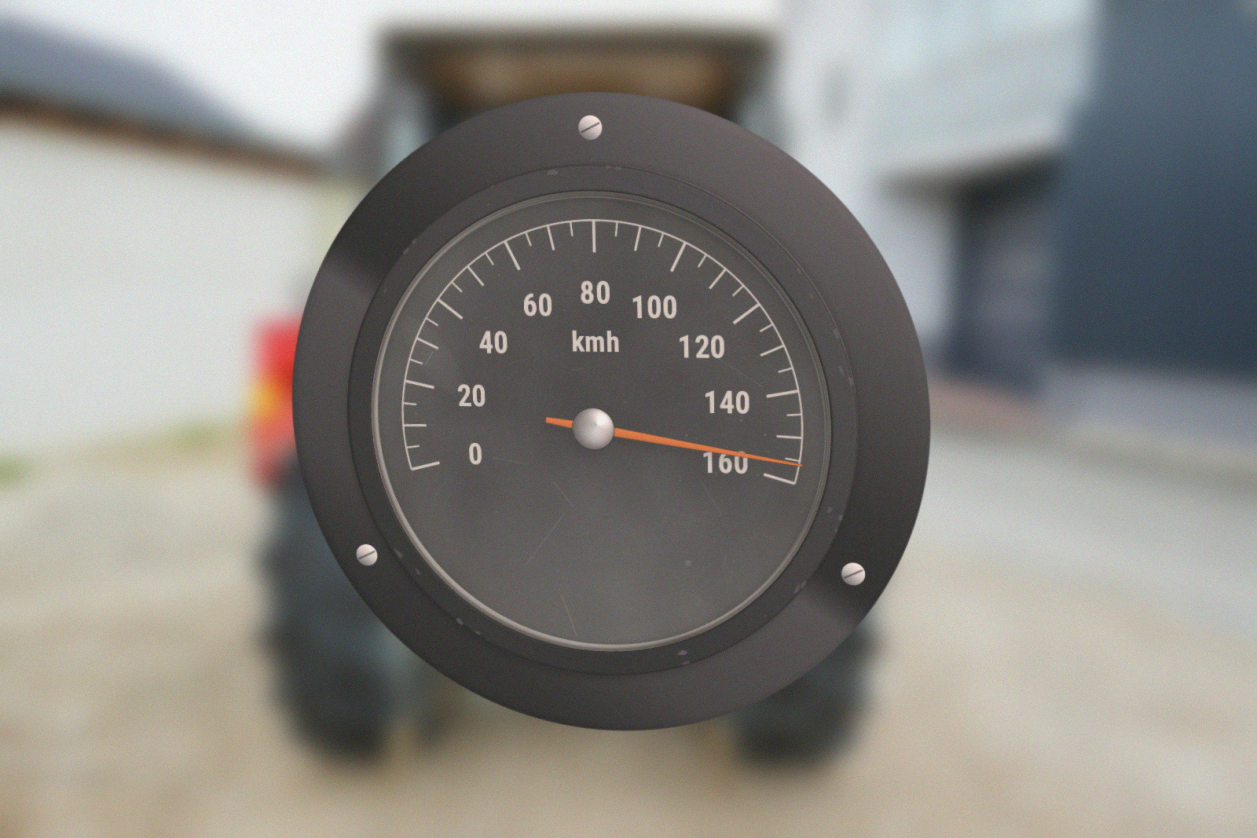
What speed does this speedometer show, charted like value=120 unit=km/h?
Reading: value=155 unit=km/h
